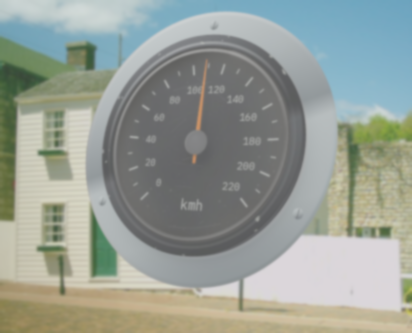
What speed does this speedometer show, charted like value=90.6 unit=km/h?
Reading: value=110 unit=km/h
